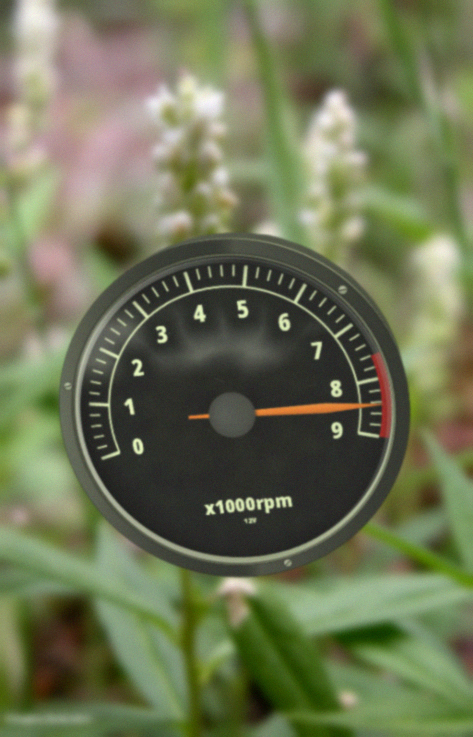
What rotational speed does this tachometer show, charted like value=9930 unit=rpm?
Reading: value=8400 unit=rpm
